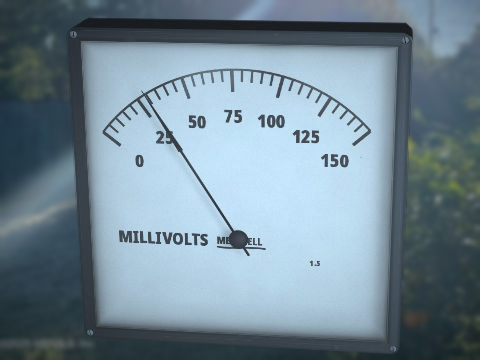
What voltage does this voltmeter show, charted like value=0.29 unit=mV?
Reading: value=30 unit=mV
